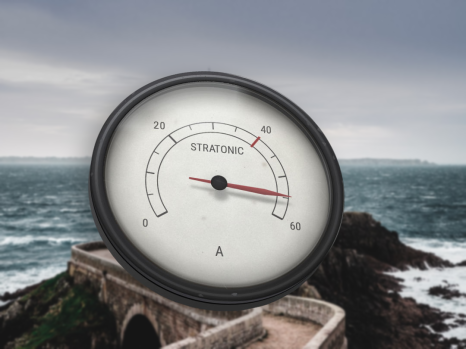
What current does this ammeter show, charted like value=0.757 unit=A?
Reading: value=55 unit=A
